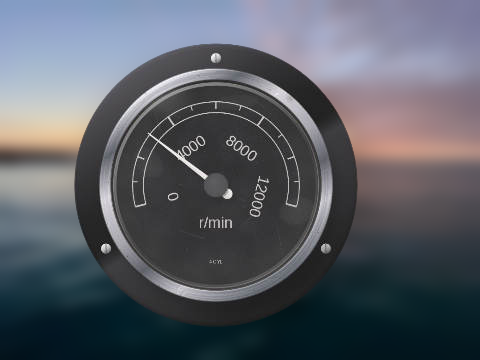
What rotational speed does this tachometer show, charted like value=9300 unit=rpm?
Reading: value=3000 unit=rpm
